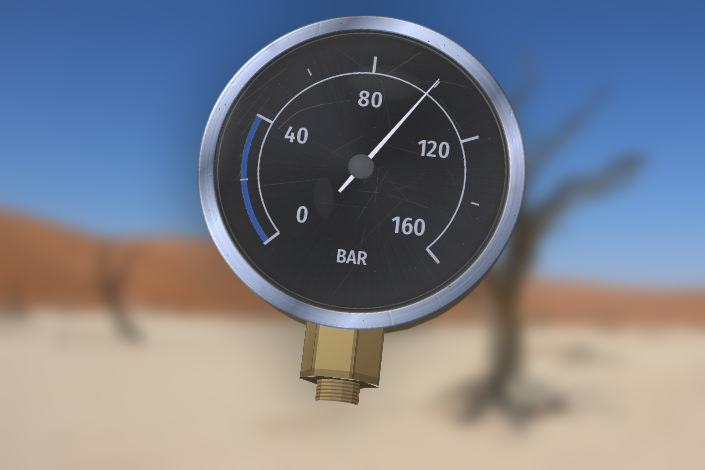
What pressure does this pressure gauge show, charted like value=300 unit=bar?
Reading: value=100 unit=bar
